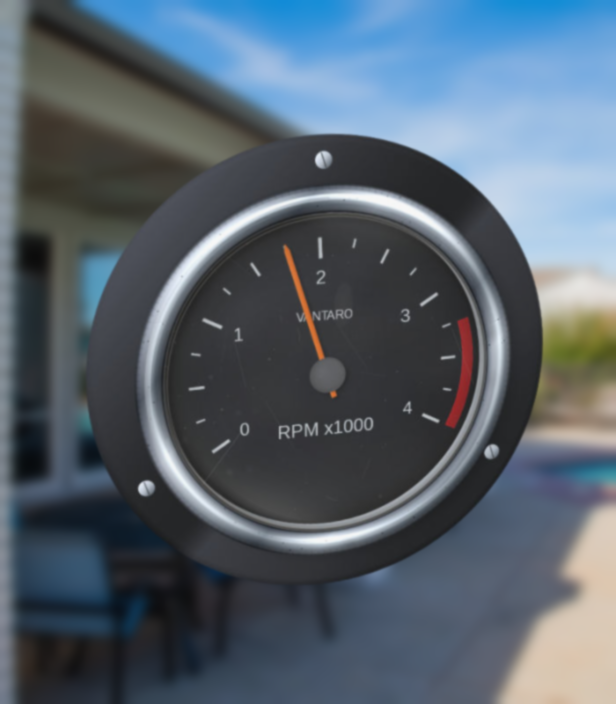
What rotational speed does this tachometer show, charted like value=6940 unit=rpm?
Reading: value=1750 unit=rpm
